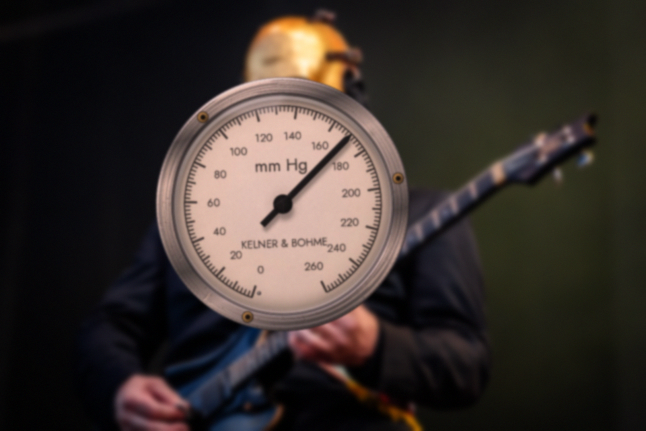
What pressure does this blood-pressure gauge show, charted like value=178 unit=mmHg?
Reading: value=170 unit=mmHg
